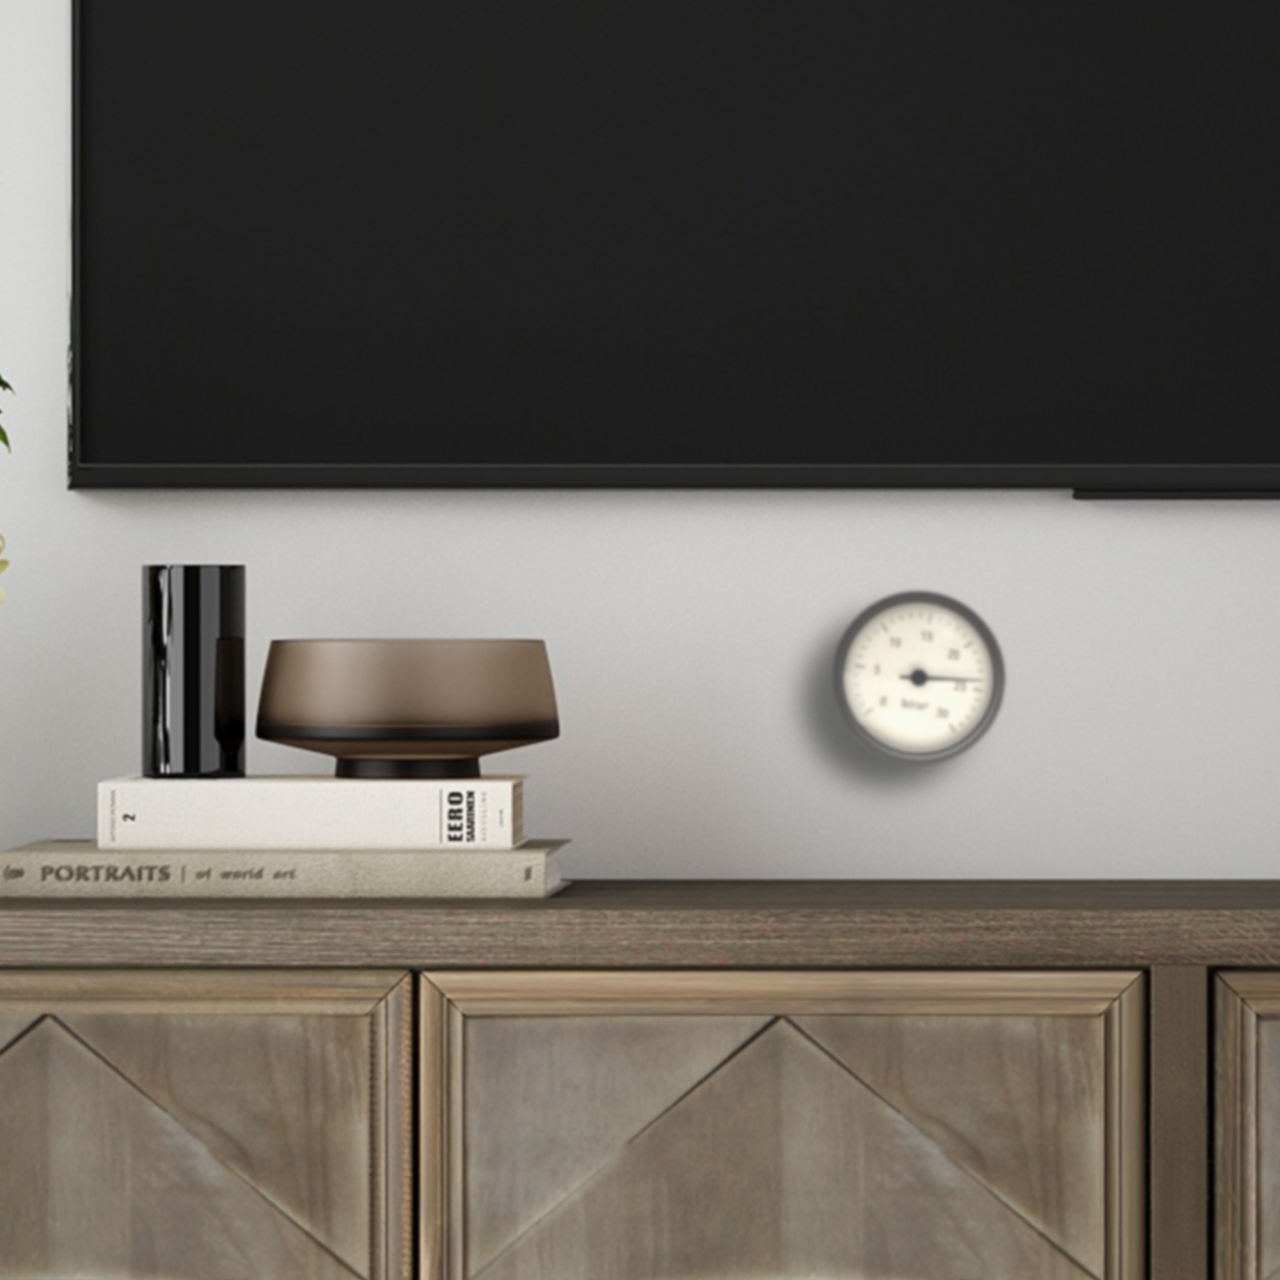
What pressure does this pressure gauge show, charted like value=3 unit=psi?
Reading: value=24 unit=psi
